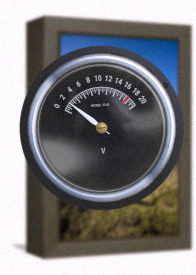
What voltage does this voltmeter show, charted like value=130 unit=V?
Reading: value=2 unit=V
